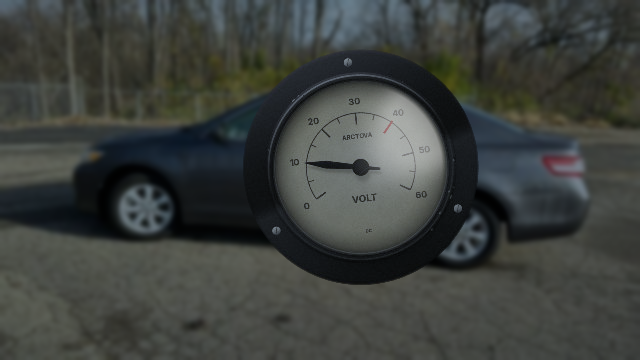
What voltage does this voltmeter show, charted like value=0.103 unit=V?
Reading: value=10 unit=V
